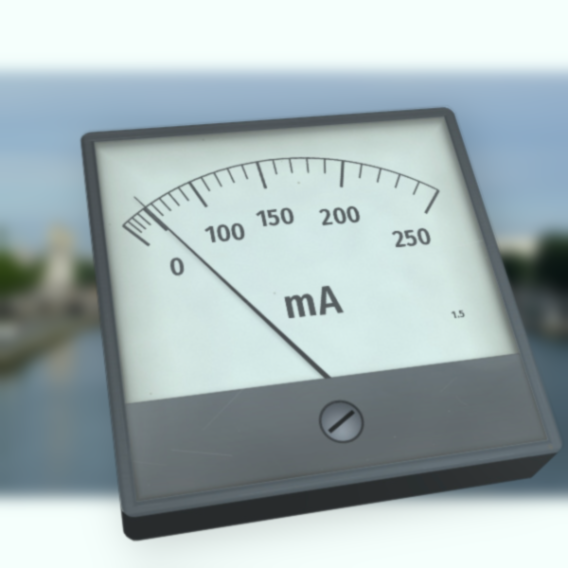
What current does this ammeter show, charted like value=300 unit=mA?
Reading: value=50 unit=mA
